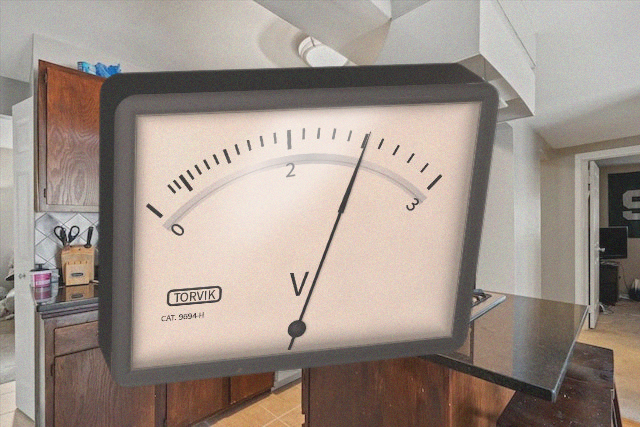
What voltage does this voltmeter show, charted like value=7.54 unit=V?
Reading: value=2.5 unit=V
